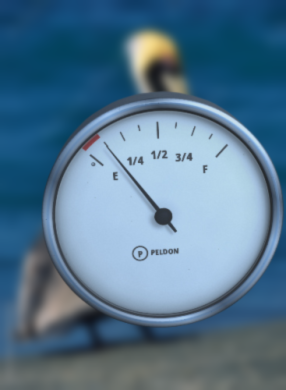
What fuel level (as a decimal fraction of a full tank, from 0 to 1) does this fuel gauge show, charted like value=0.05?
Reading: value=0.125
